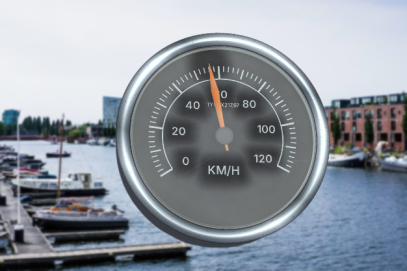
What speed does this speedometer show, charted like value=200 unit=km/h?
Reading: value=56 unit=km/h
